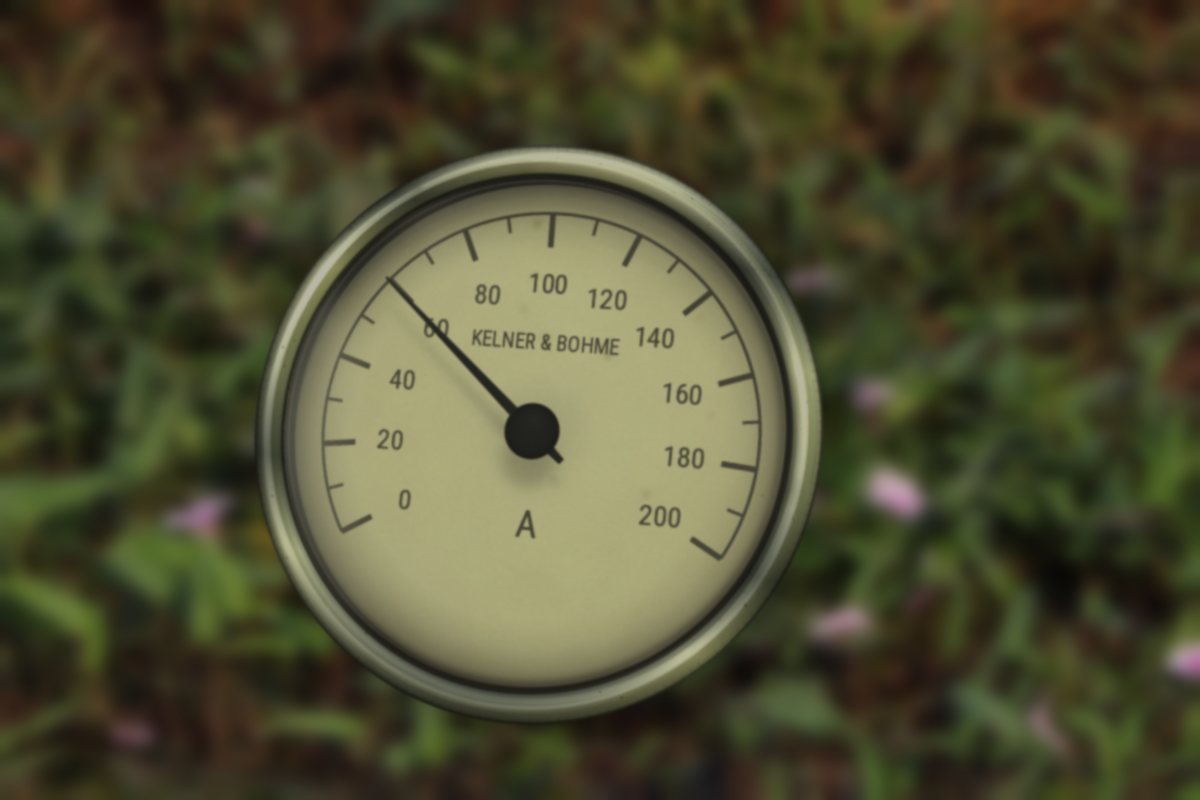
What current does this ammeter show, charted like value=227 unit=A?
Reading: value=60 unit=A
